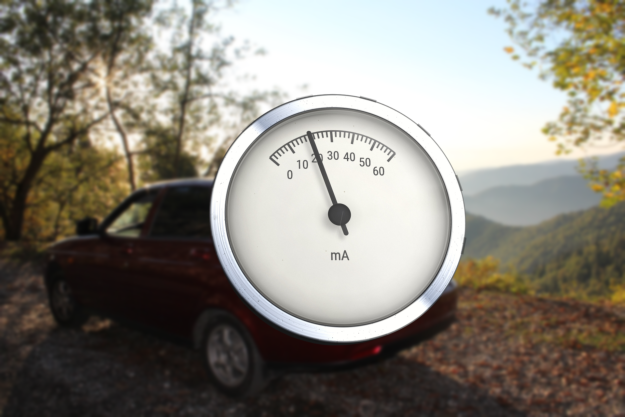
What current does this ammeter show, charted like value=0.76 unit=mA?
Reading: value=20 unit=mA
